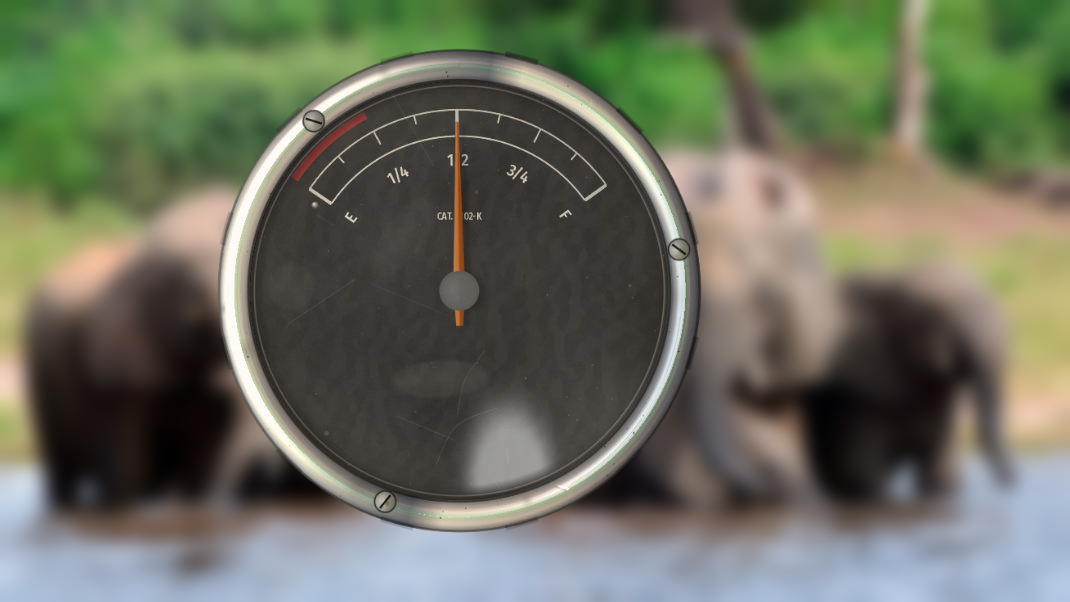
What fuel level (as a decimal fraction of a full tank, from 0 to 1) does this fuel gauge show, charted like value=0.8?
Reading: value=0.5
